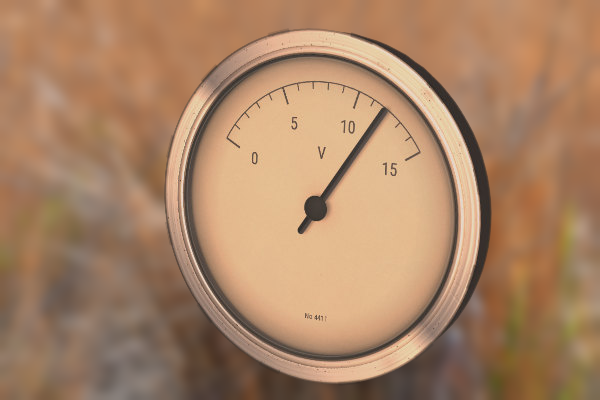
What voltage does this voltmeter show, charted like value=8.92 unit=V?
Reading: value=12 unit=V
